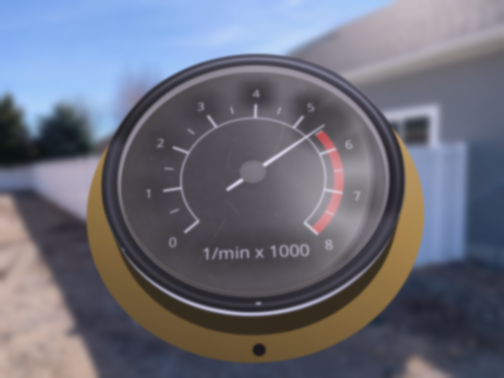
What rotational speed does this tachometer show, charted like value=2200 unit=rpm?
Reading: value=5500 unit=rpm
